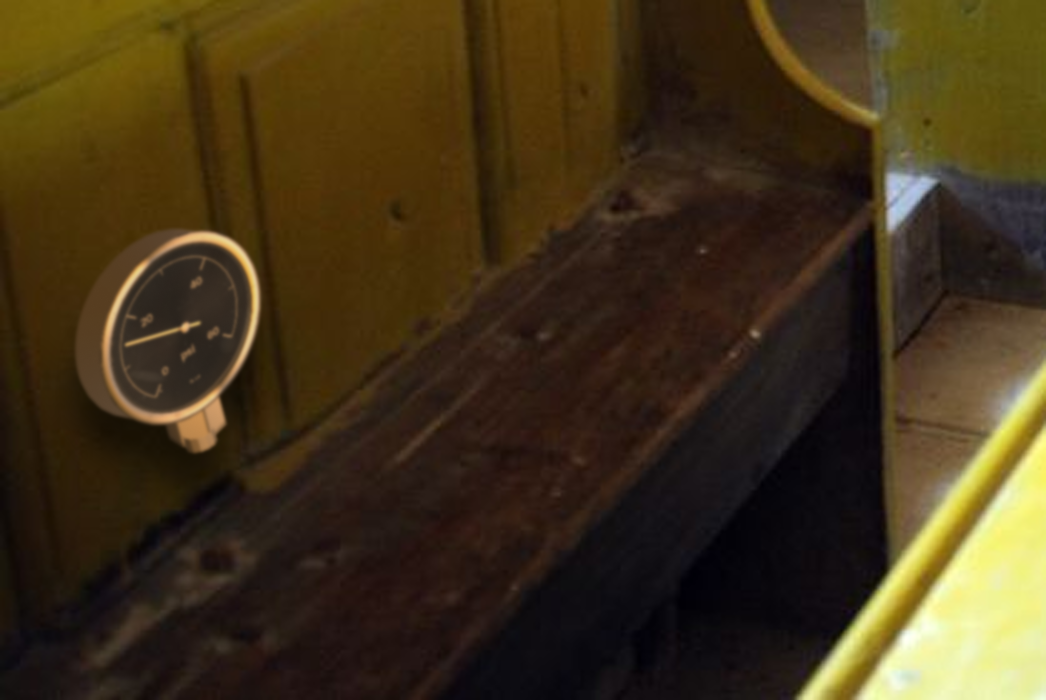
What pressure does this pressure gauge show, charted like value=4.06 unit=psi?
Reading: value=15 unit=psi
